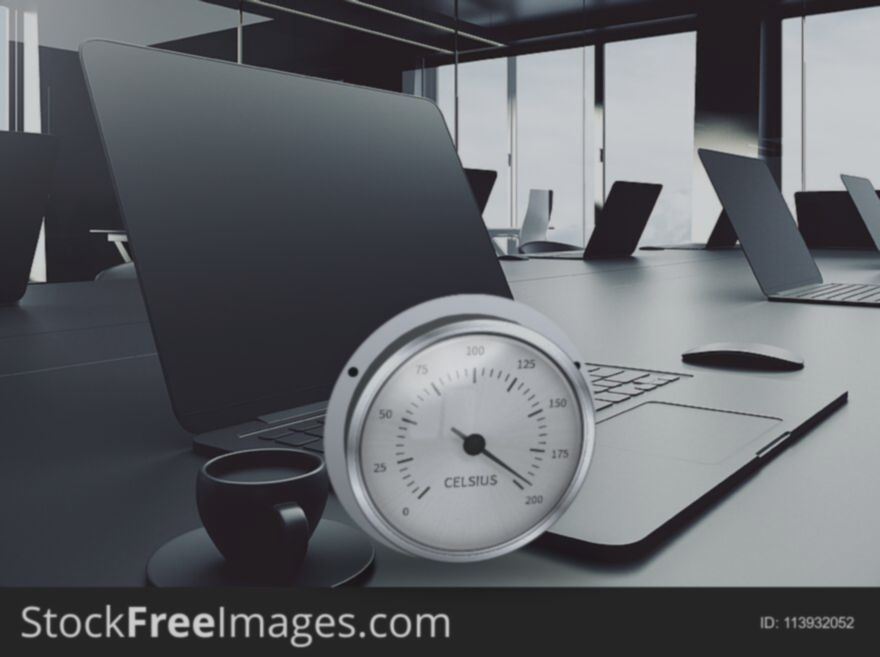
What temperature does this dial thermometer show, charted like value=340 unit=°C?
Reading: value=195 unit=°C
